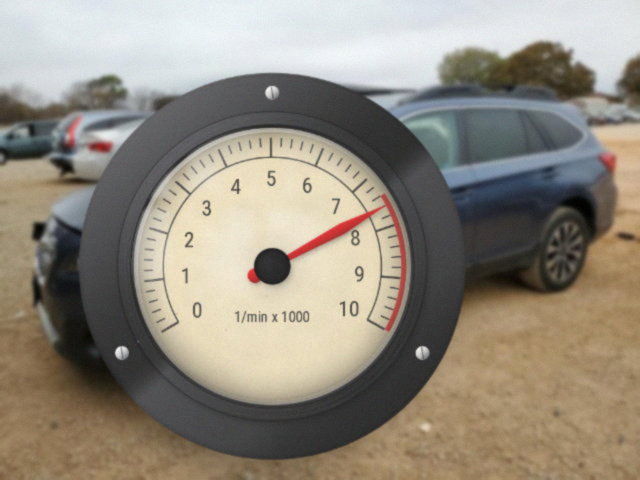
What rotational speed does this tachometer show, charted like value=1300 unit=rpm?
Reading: value=7600 unit=rpm
